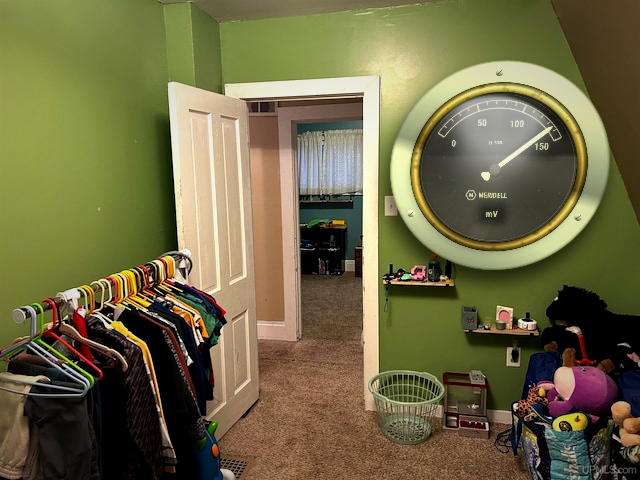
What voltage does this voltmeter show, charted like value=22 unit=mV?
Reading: value=135 unit=mV
